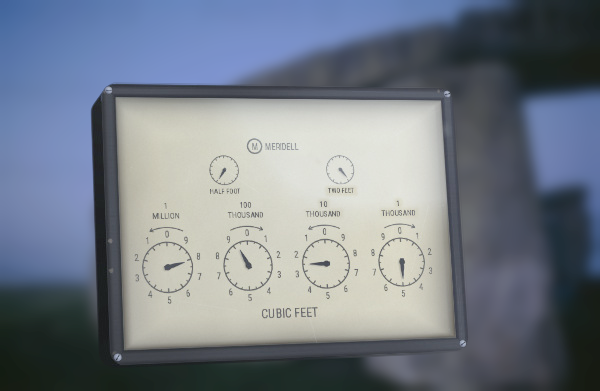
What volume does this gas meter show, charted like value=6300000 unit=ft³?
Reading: value=792500 unit=ft³
